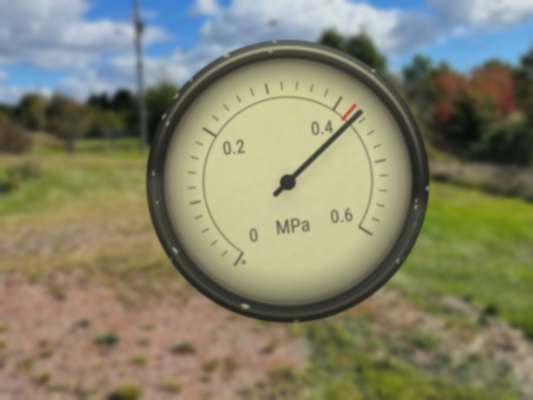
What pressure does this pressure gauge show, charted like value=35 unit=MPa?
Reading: value=0.43 unit=MPa
